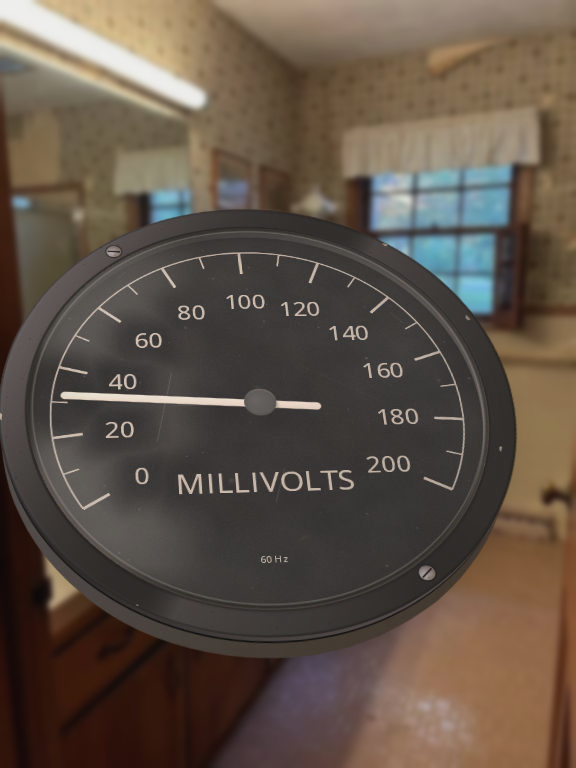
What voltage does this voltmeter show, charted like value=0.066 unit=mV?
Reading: value=30 unit=mV
